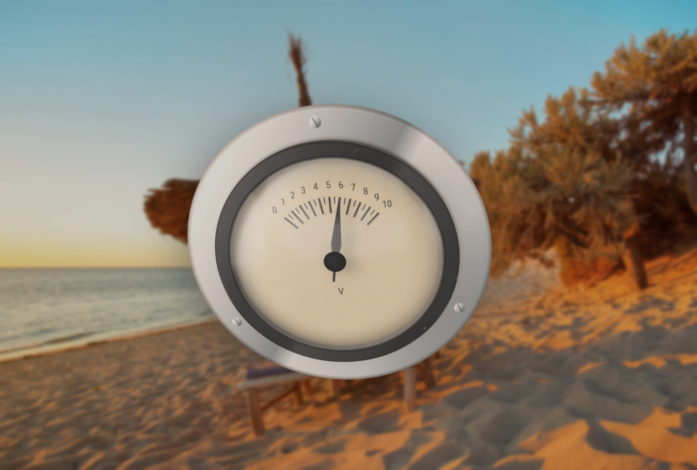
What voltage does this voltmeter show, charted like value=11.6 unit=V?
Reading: value=6 unit=V
